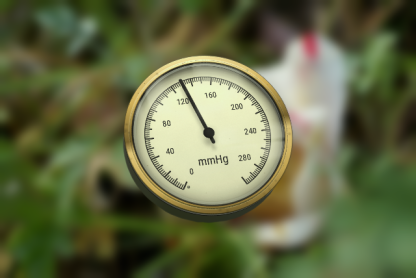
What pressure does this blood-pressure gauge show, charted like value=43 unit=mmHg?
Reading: value=130 unit=mmHg
